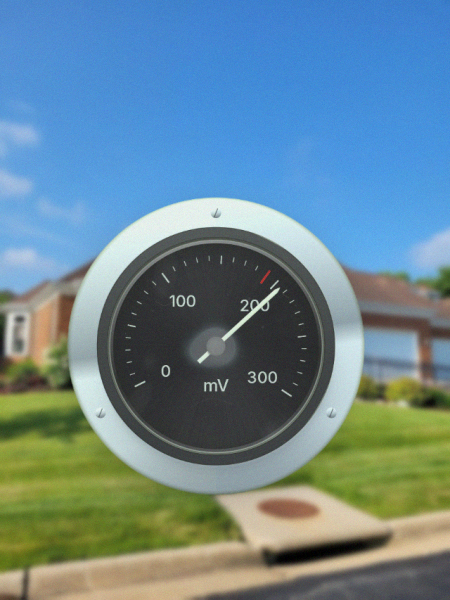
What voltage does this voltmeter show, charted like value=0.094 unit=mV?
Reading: value=205 unit=mV
